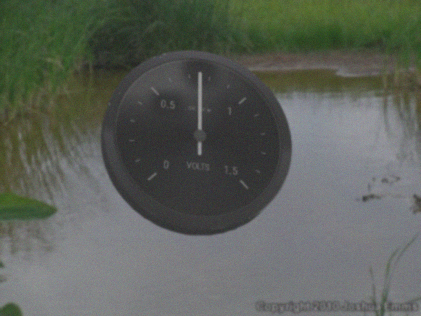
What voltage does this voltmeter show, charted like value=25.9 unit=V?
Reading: value=0.75 unit=V
